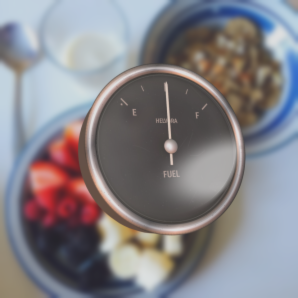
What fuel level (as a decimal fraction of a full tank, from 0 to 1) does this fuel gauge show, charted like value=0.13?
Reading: value=0.5
